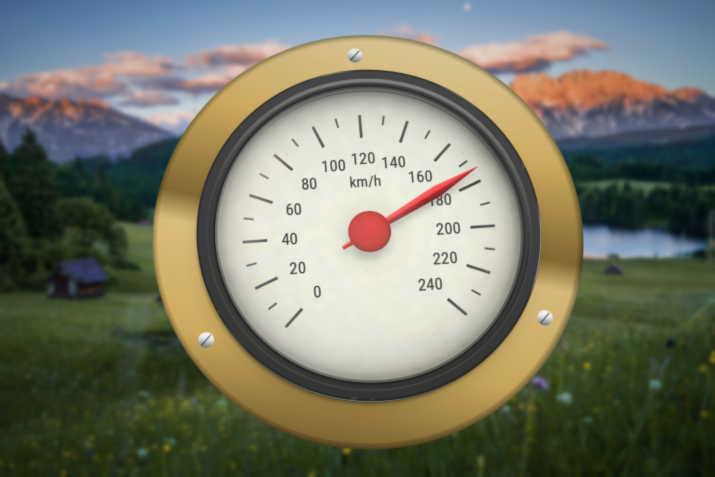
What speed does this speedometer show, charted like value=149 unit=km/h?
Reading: value=175 unit=km/h
